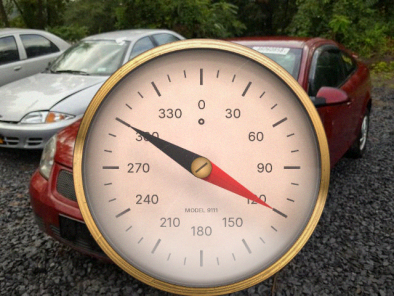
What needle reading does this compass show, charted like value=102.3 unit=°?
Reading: value=120 unit=°
